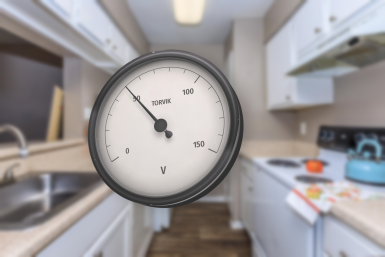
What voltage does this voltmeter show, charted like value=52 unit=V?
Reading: value=50 unit=V
